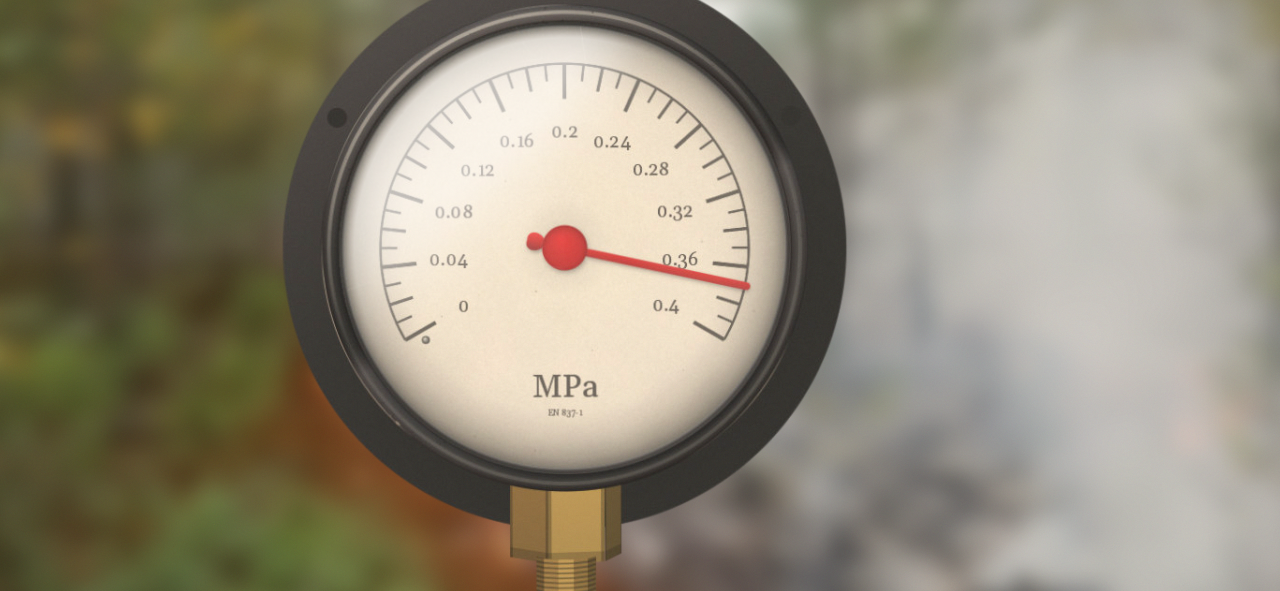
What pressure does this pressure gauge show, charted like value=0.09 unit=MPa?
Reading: value=0.37 unit=MPa
